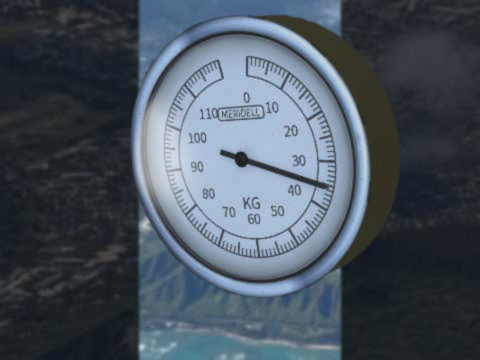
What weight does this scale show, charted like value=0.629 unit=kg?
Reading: value=35 unit=kg
